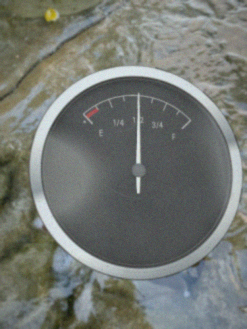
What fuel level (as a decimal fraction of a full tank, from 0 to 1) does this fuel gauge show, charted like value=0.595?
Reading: value=0.5
